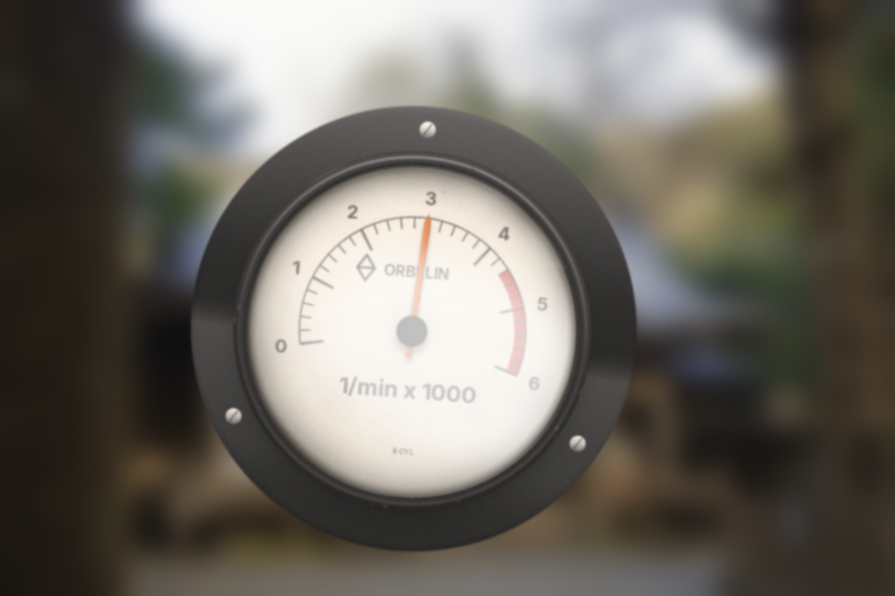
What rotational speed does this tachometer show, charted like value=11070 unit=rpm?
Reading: value=3000 unit=rpm
